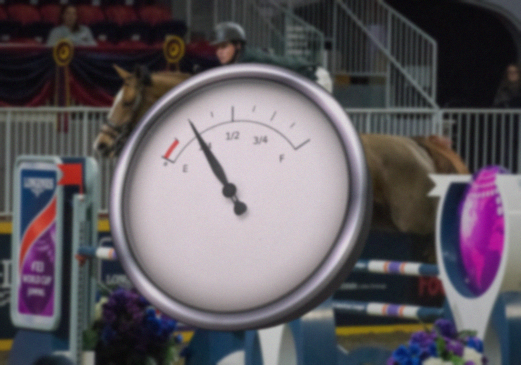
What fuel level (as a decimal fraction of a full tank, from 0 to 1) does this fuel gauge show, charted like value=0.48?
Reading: value=0.25
